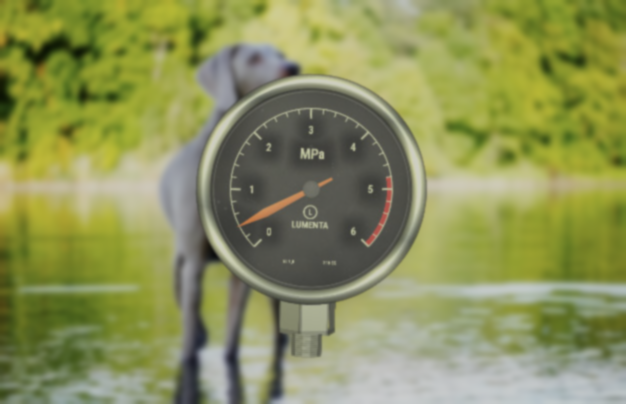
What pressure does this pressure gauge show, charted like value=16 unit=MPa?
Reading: value=0.4 unit=MPa
